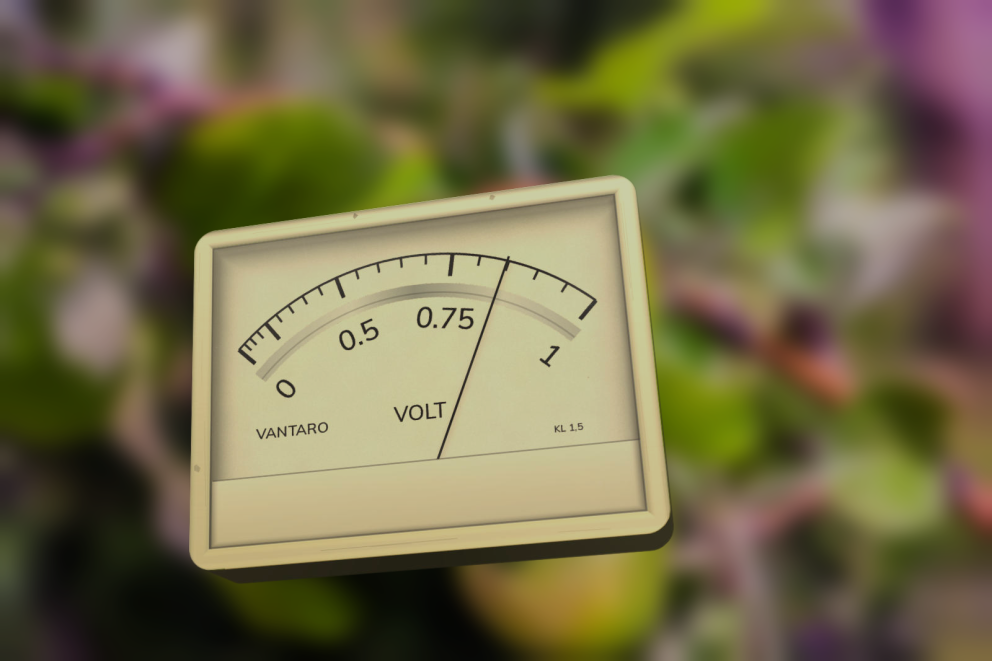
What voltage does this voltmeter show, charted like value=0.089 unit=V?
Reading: value=0.85 unit=V
